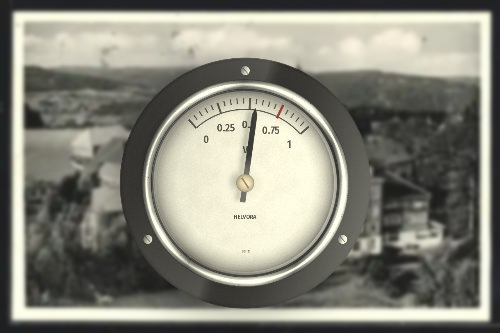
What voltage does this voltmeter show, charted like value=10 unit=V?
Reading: value=0.55 unit=V
